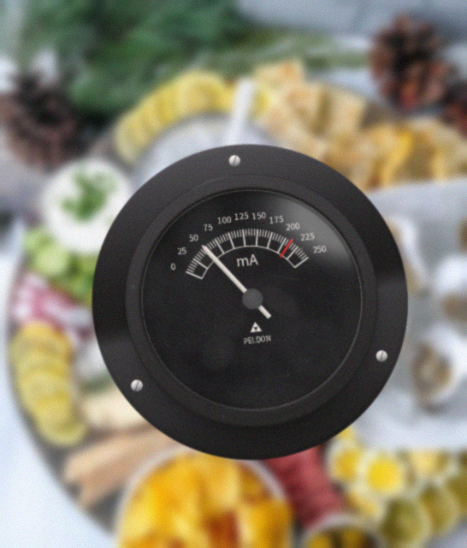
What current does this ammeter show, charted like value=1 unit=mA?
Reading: value=50 unit=mA
